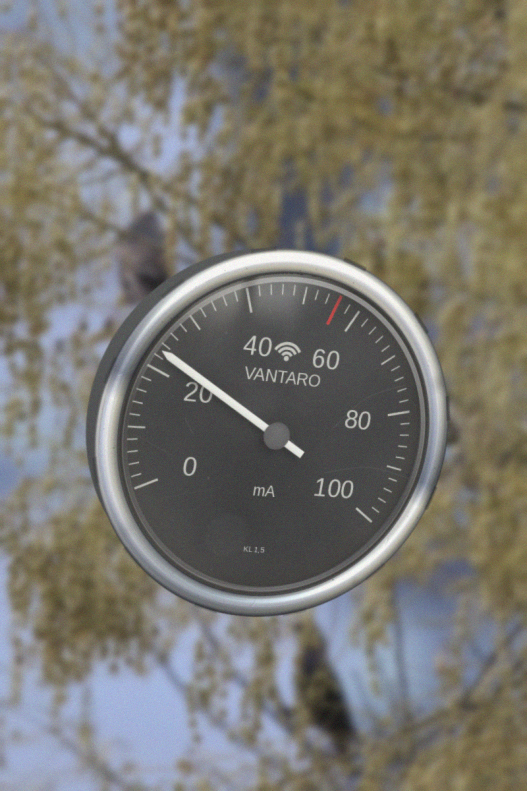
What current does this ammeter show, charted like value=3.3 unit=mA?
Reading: value=23 unit=mA
